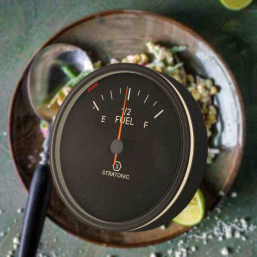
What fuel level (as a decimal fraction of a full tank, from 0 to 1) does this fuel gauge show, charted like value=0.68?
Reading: value=0.5
